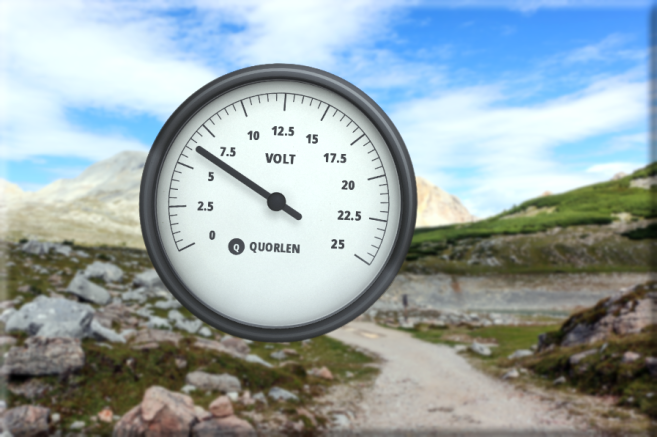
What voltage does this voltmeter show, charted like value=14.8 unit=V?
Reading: value=6.25 unit=V
